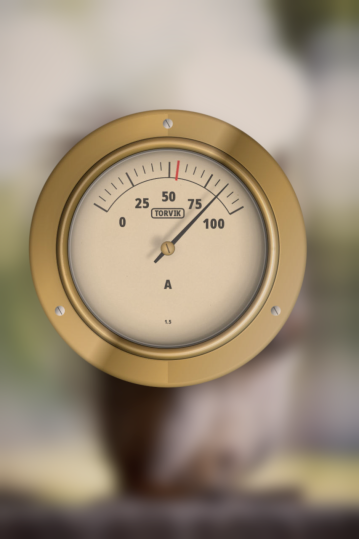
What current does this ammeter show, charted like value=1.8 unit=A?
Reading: value=85 unit=A
